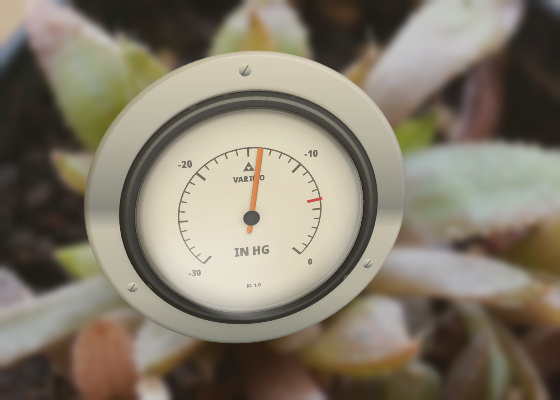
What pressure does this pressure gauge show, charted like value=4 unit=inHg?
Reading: value=-14 unit=inHg
